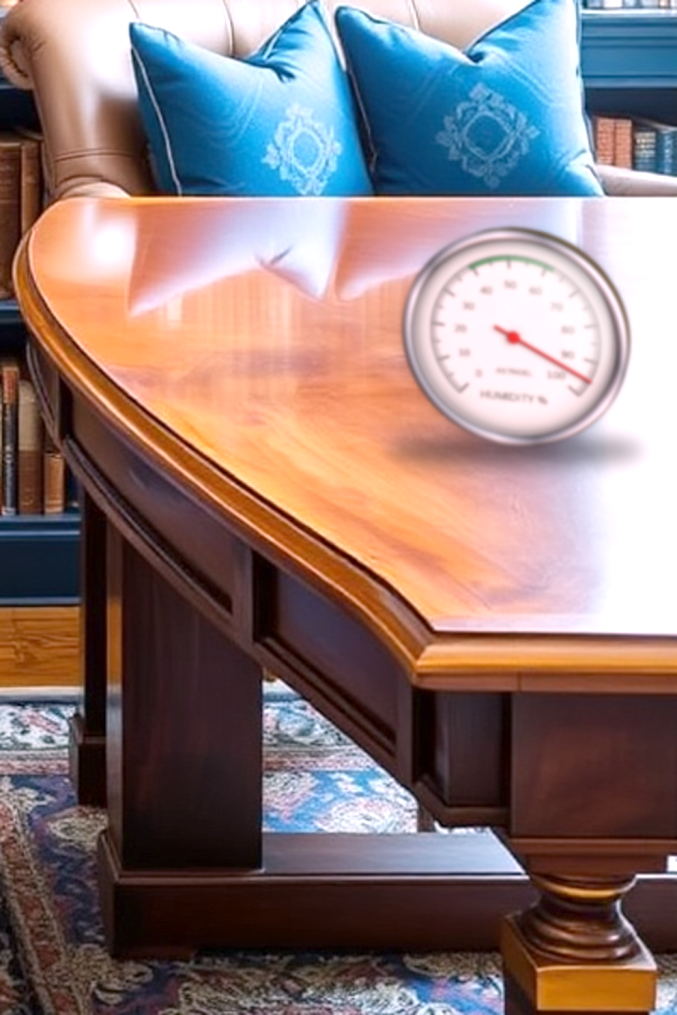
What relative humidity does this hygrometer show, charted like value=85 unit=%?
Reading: value=95 unit=%
